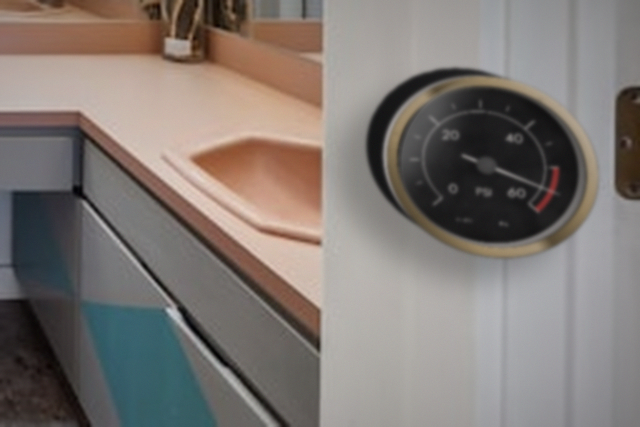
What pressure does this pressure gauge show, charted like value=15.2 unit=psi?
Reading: value=55 unit=psi
